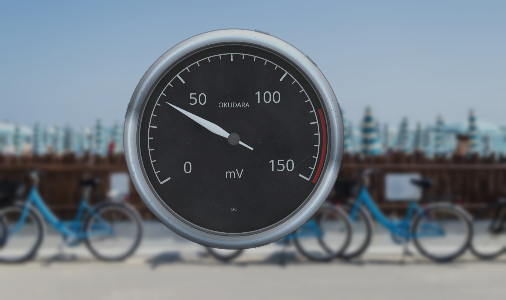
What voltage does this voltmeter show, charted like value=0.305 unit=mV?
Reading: value=37.5 unit=mV
